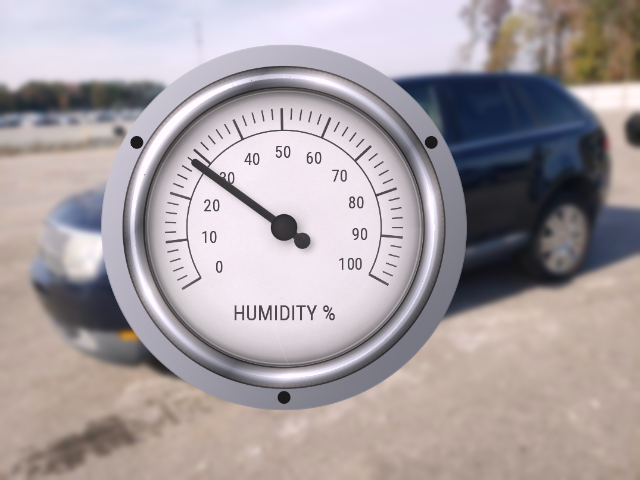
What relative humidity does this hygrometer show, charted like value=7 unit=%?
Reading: value=28 unit=%
